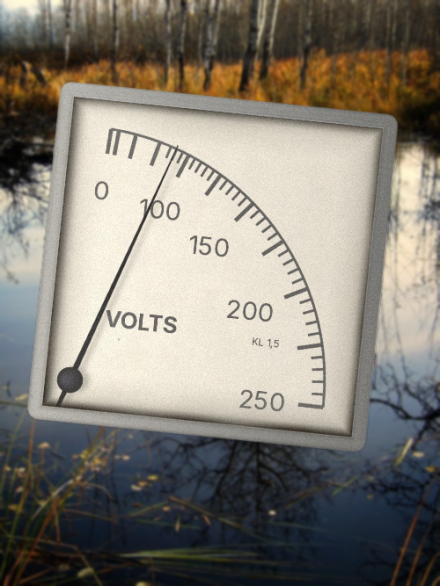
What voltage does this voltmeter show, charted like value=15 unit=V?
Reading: value=90 unit=V
